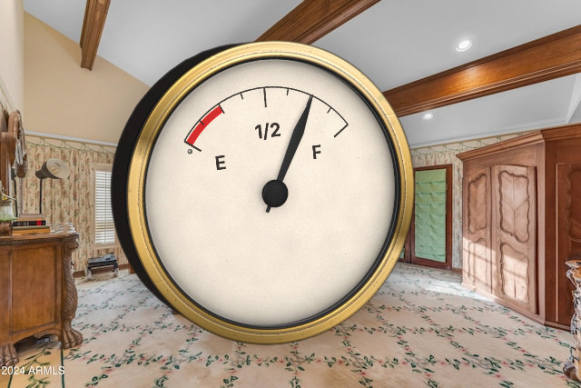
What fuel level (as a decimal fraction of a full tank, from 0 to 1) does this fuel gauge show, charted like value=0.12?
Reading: value=0.75
